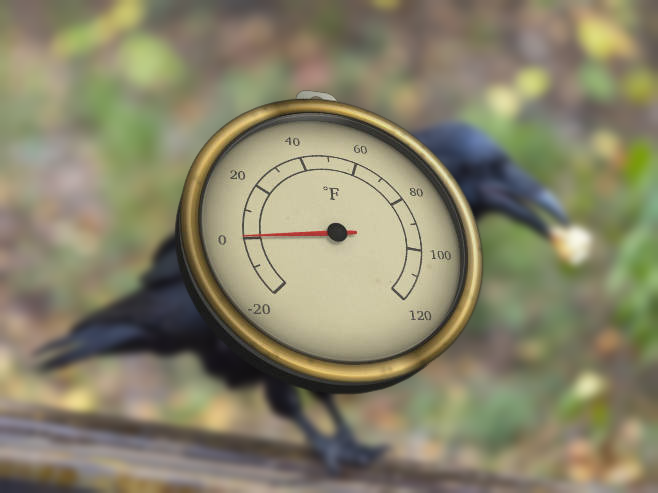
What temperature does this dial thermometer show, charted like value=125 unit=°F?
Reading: value=0 unit=°F
